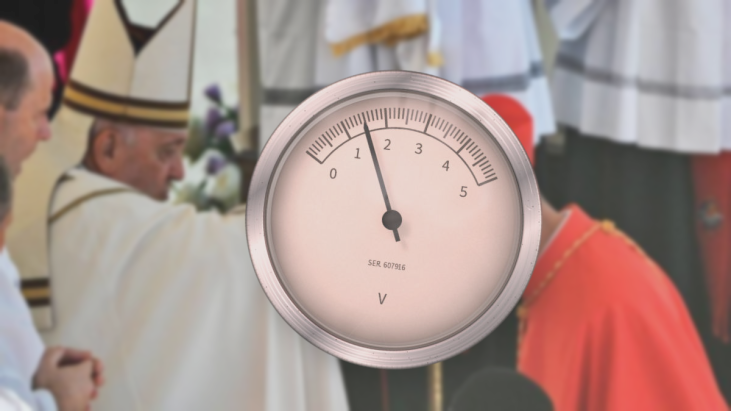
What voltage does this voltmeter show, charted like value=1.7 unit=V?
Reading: value=1.5 unit=V
